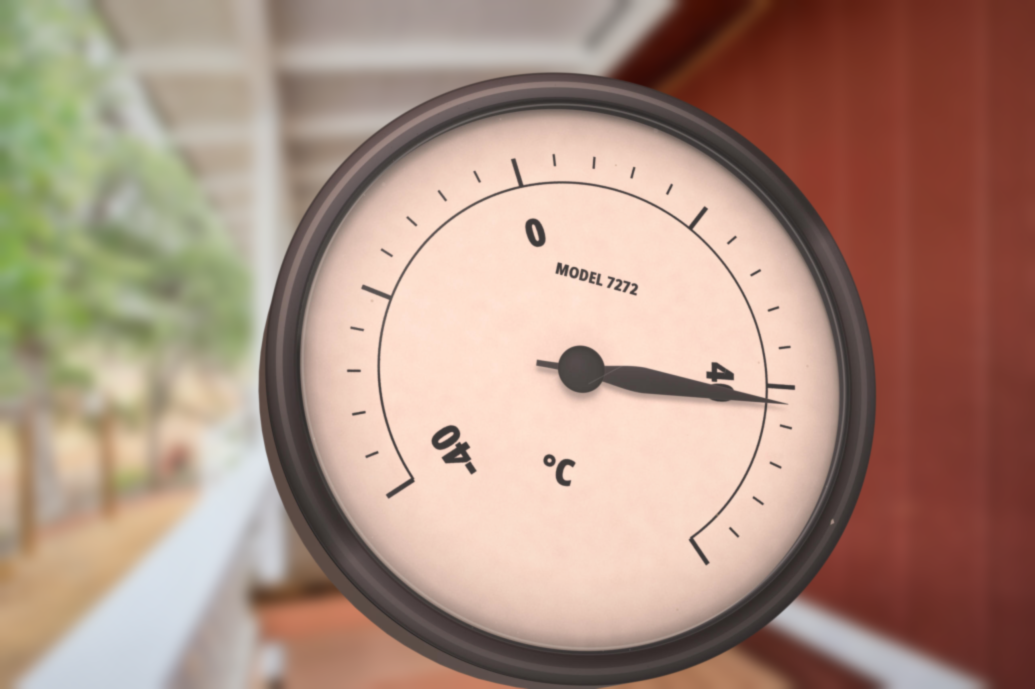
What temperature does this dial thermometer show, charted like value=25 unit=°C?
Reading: value=42 unit=°C
